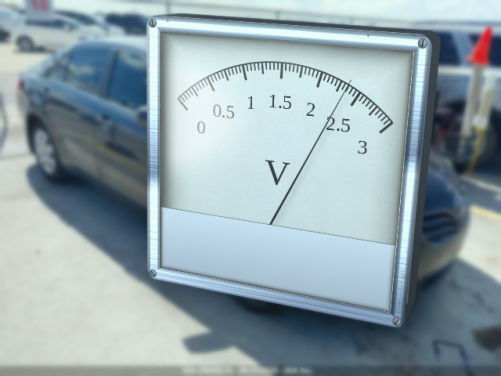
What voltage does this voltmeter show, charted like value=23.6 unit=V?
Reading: value=2.35 unit=V
